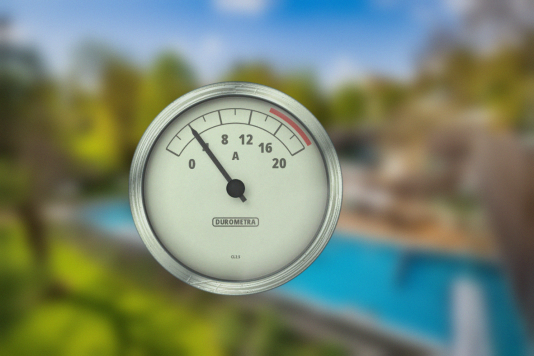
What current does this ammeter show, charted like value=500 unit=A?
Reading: value=4 unit=A
